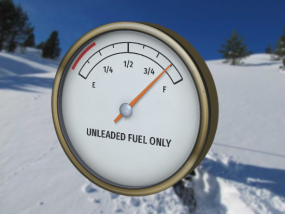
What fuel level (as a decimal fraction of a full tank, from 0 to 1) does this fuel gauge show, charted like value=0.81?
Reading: value=0.875
